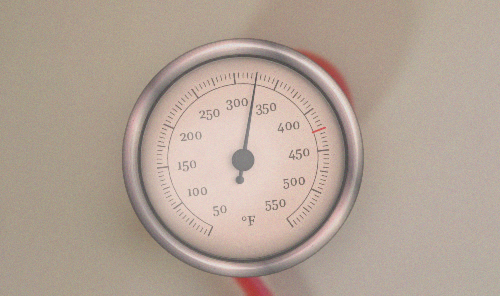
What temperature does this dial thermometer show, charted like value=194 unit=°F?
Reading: value=325 unit=°F
